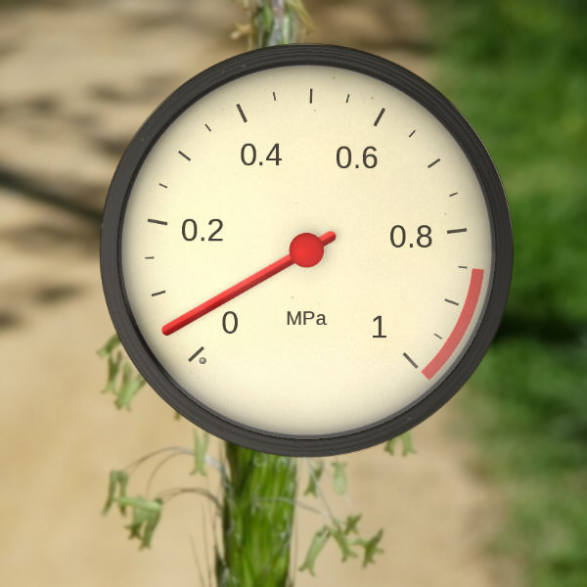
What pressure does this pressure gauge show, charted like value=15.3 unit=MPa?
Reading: value=0.05 unit=MPa
